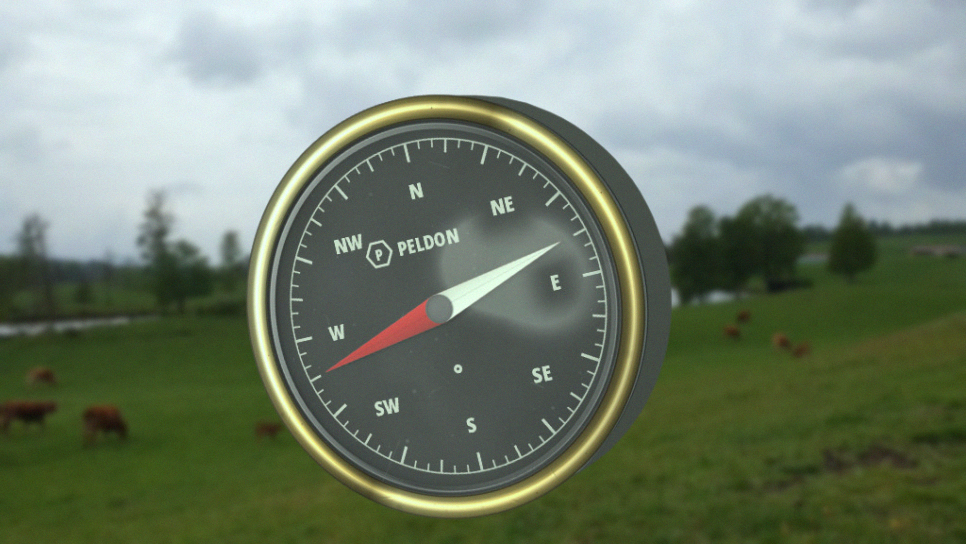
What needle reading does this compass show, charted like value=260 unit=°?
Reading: value=255 unit=°
